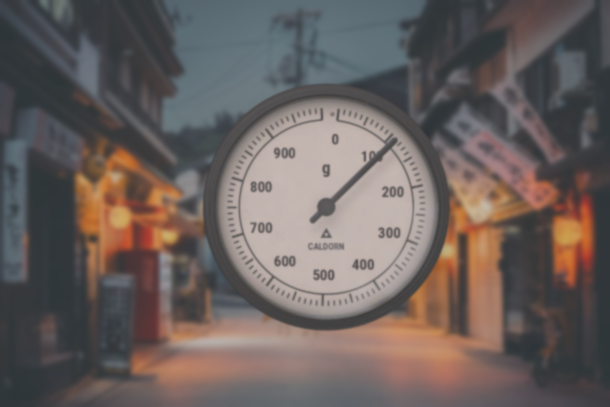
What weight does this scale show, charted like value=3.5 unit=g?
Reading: value=110 unit=g
